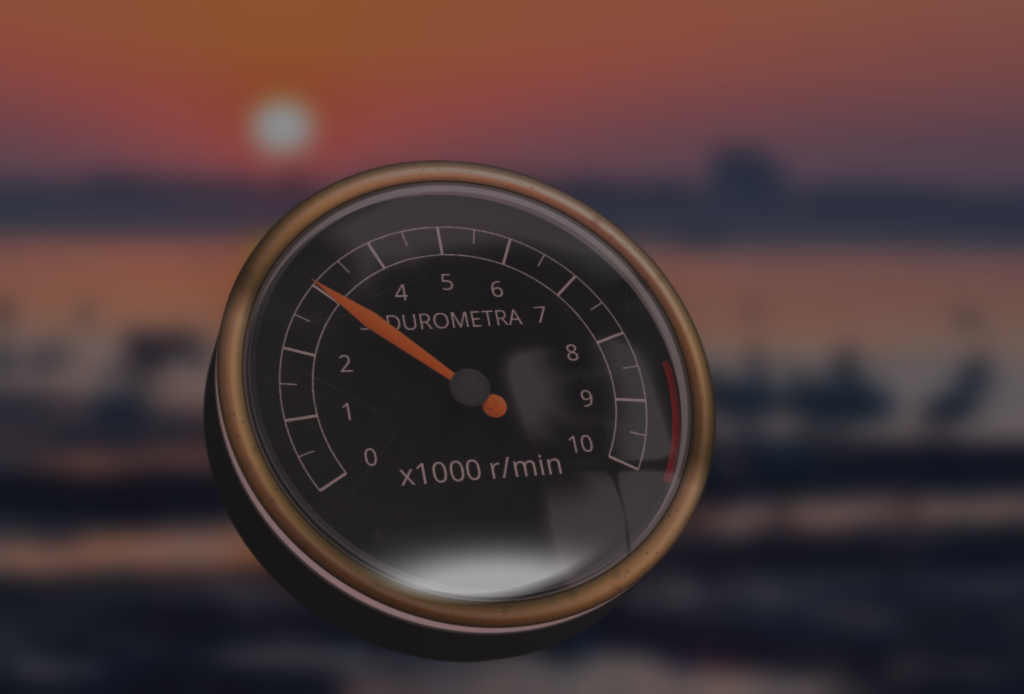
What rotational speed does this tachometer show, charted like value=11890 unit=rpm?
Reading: value=3000 unit=rpm
